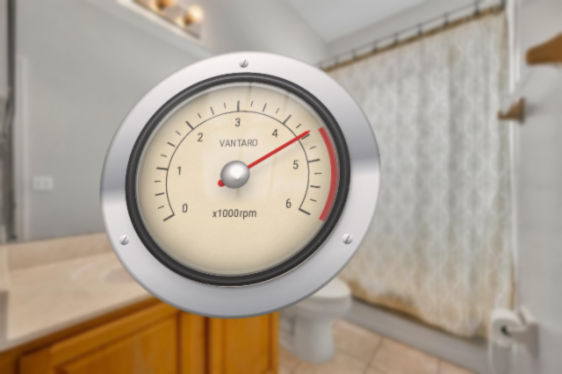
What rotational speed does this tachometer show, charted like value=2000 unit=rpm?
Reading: value=4500 unit=rpm
